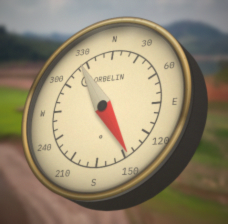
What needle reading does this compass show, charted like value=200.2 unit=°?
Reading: value=145 unit=°
